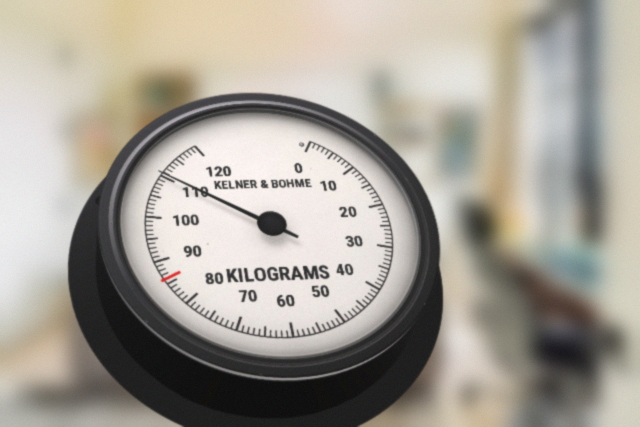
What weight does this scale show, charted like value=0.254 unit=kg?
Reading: value=110 unit=kg
